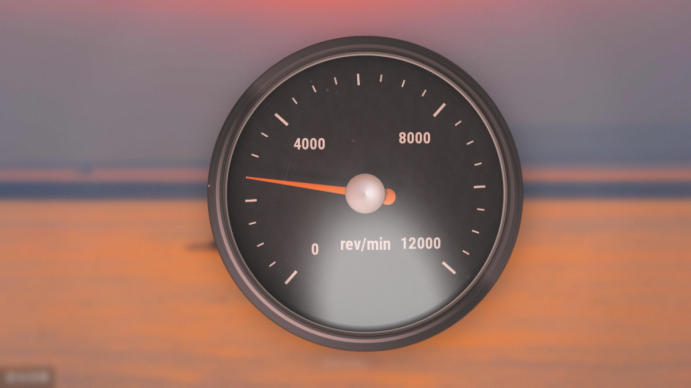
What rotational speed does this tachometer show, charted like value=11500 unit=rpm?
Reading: value=2500 unit=rpm
